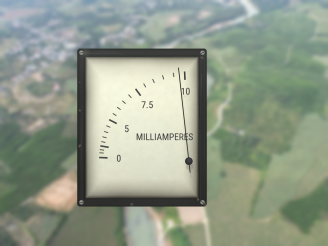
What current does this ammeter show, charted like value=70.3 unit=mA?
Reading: value=9.75 unit=mA
